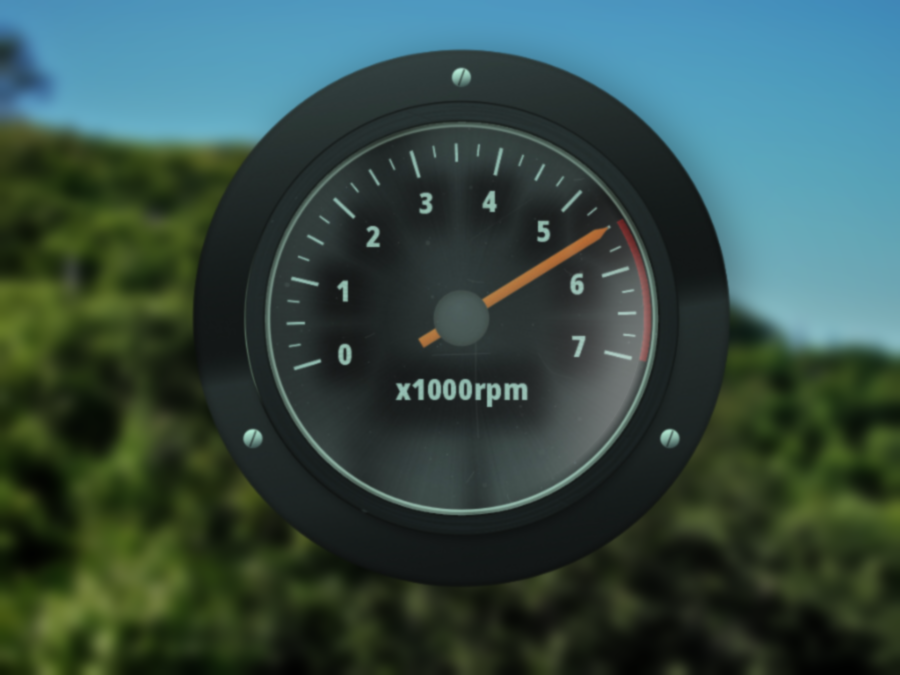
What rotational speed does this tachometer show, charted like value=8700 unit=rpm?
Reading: value=5500 unit=rpm
